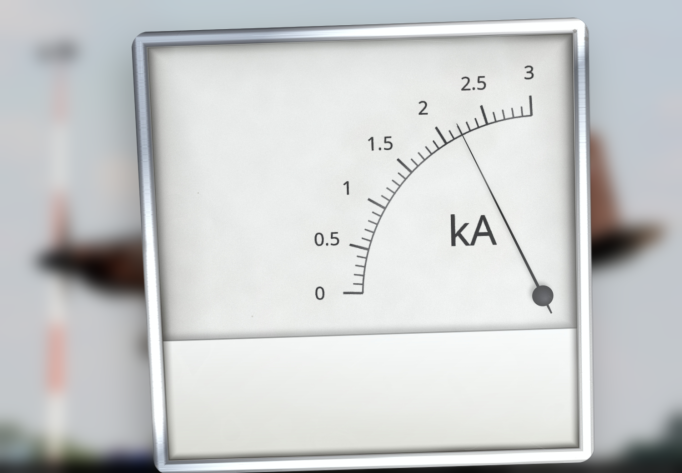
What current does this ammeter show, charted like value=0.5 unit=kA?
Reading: value=2.2 unit=kA
